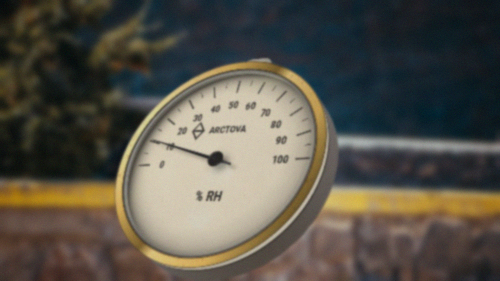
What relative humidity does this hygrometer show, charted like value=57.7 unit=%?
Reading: value=10 unit=%
